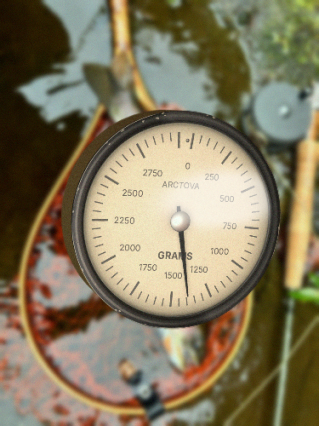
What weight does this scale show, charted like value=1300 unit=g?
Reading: value=1400 unit=g
